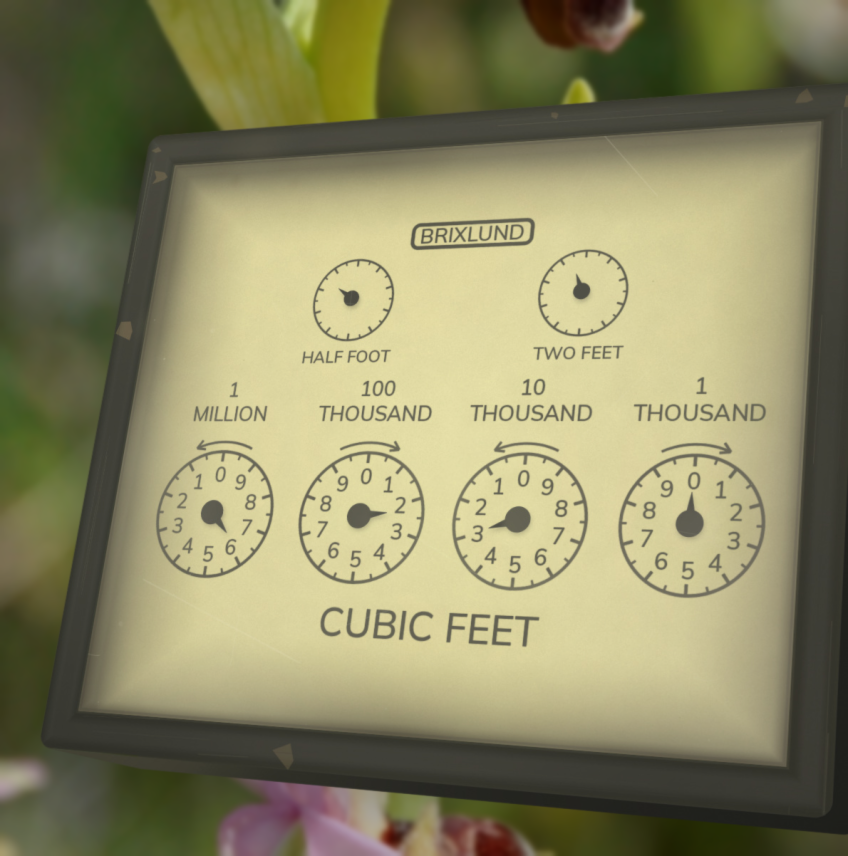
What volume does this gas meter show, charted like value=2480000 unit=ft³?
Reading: value=623000 unit=ft³
